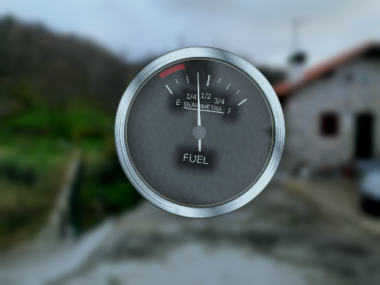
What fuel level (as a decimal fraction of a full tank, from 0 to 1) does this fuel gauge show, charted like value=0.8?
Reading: value=0.375
